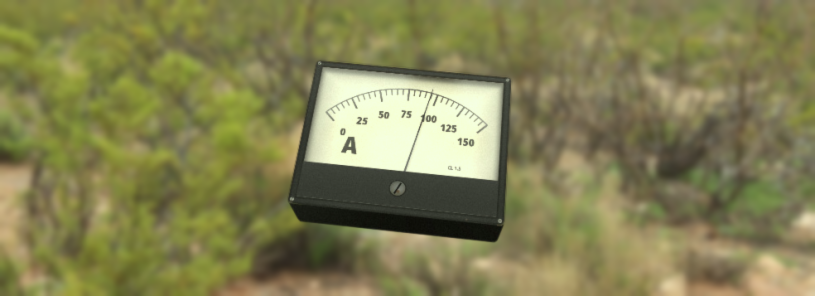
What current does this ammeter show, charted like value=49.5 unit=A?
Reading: value=95 unit=A
